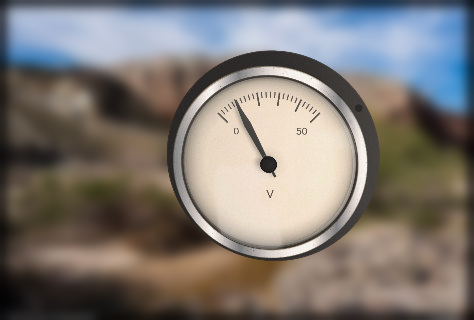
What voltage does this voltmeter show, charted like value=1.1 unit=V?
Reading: value=10 unit=V
